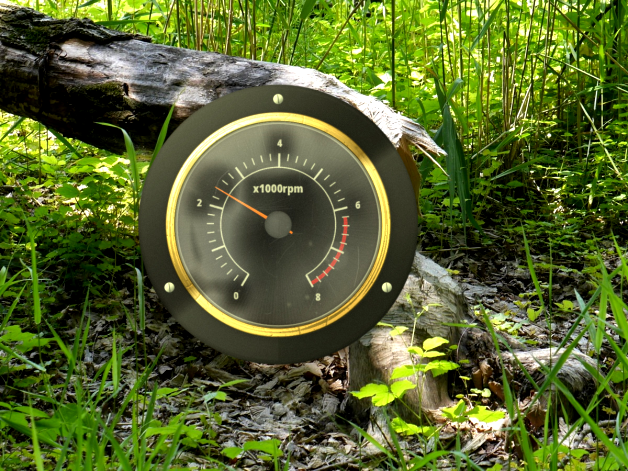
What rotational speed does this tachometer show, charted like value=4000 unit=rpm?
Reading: value=2400 unit=rpm
